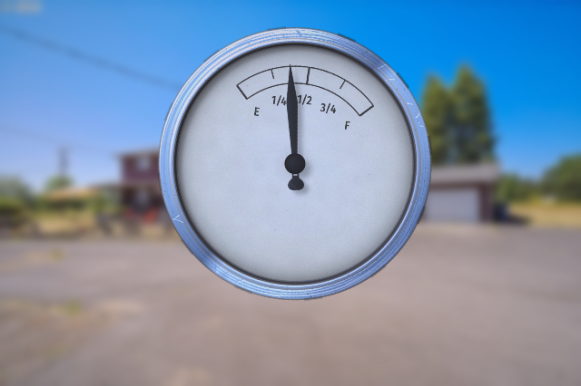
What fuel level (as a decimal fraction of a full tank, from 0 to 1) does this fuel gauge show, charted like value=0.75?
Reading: value=0.375
